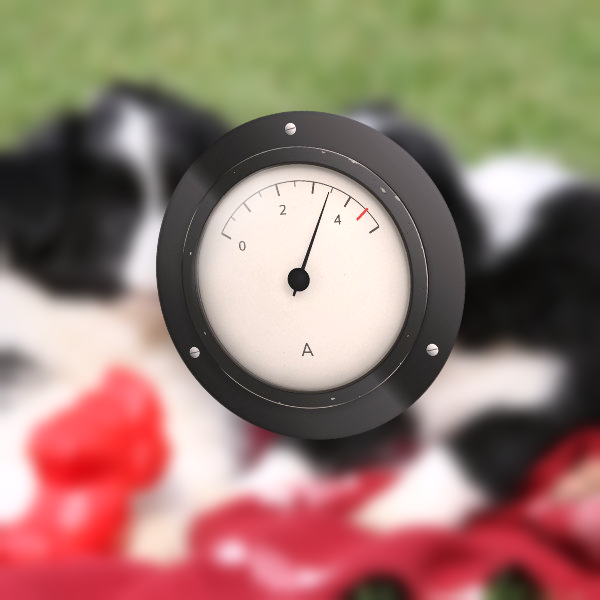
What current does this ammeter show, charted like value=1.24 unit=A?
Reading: value=3.5 unit=A
